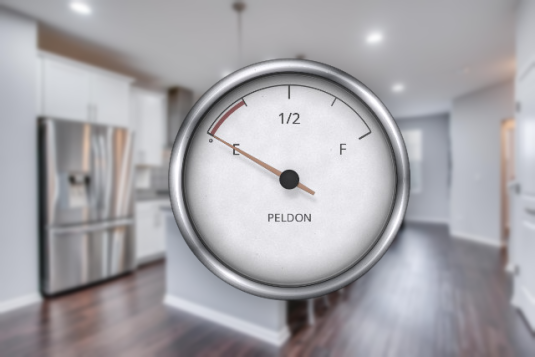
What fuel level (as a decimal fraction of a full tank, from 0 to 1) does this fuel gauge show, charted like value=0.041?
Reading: value=0
